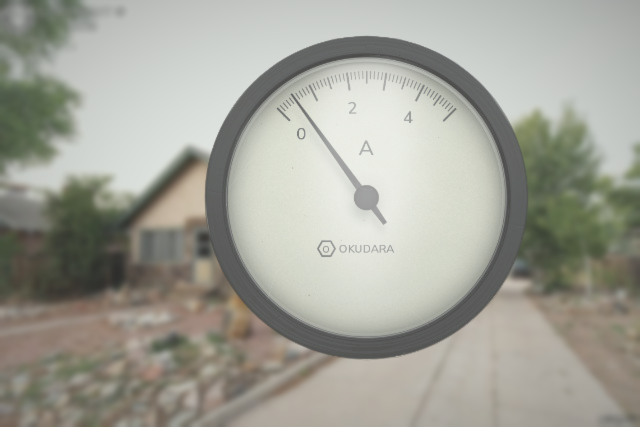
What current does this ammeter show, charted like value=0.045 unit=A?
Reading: value=0.5 unit=A
